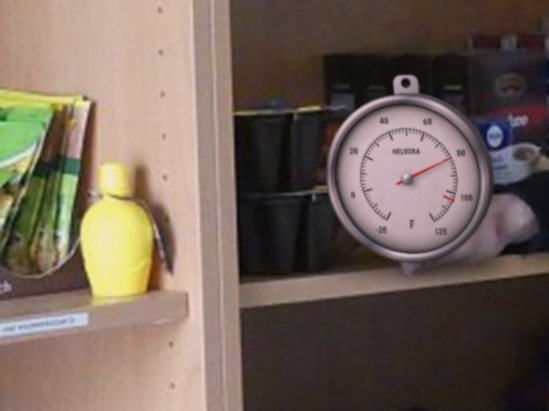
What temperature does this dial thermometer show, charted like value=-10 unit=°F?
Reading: value=80 unit=°F
